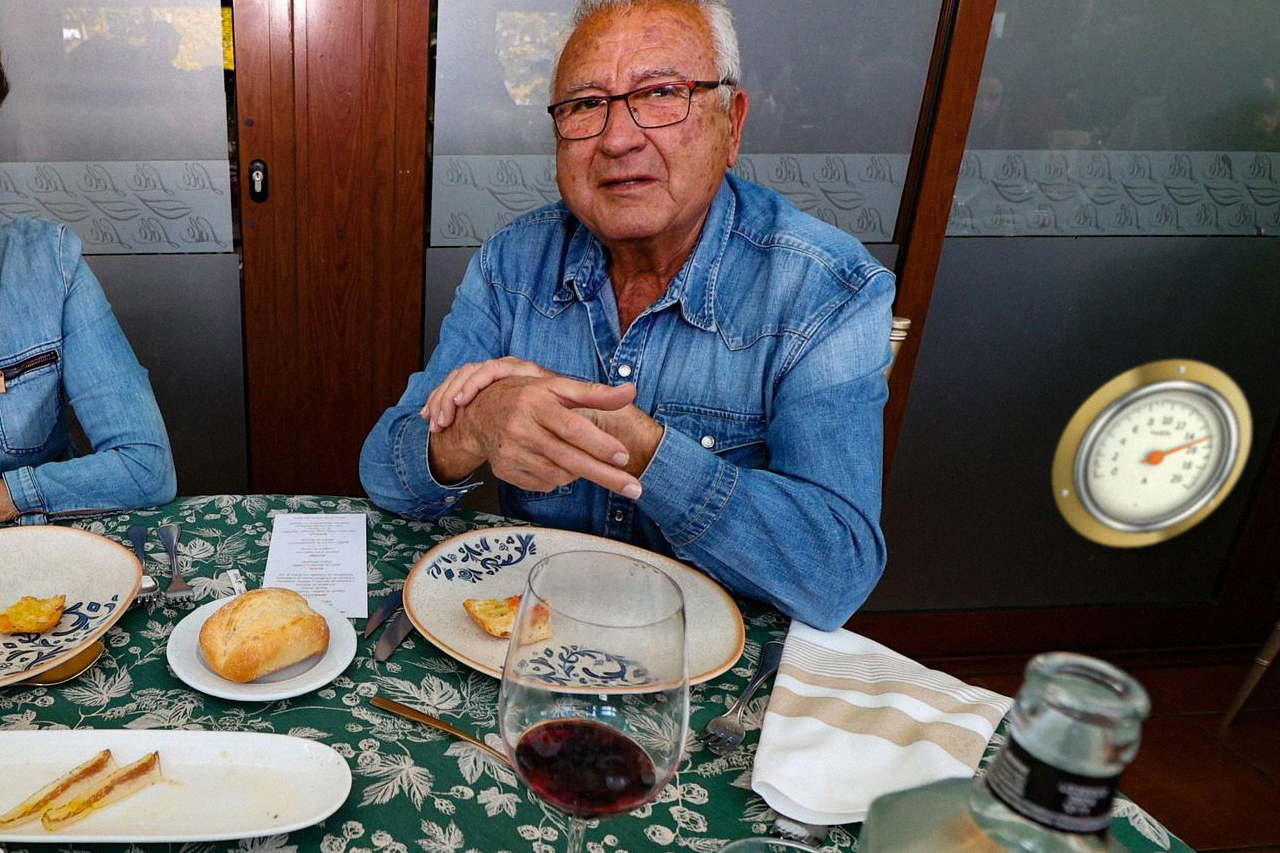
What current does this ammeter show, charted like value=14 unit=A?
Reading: value=15 unit=A
